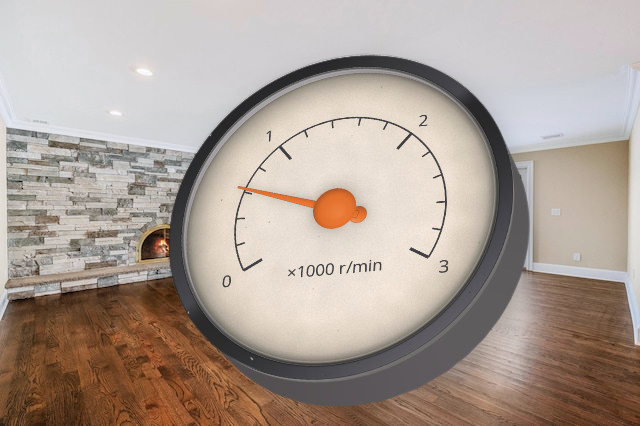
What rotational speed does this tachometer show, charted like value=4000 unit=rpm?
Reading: value=600 unit=rpm
